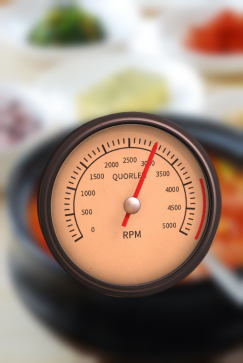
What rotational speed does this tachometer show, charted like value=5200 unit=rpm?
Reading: value=3000 unit=rpm
